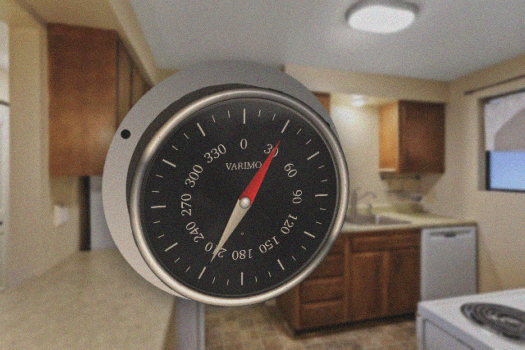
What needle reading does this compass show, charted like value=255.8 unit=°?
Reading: value=30 unit=°
